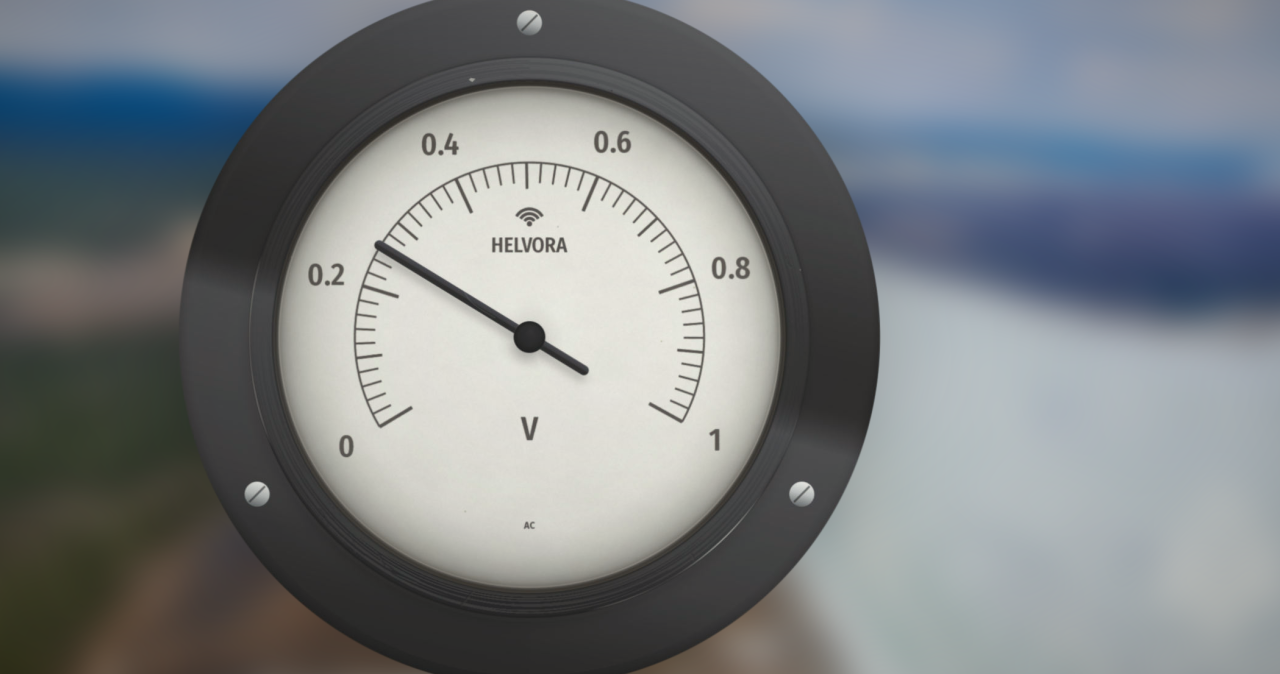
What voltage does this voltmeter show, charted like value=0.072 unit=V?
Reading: value=0.26 unit=V
